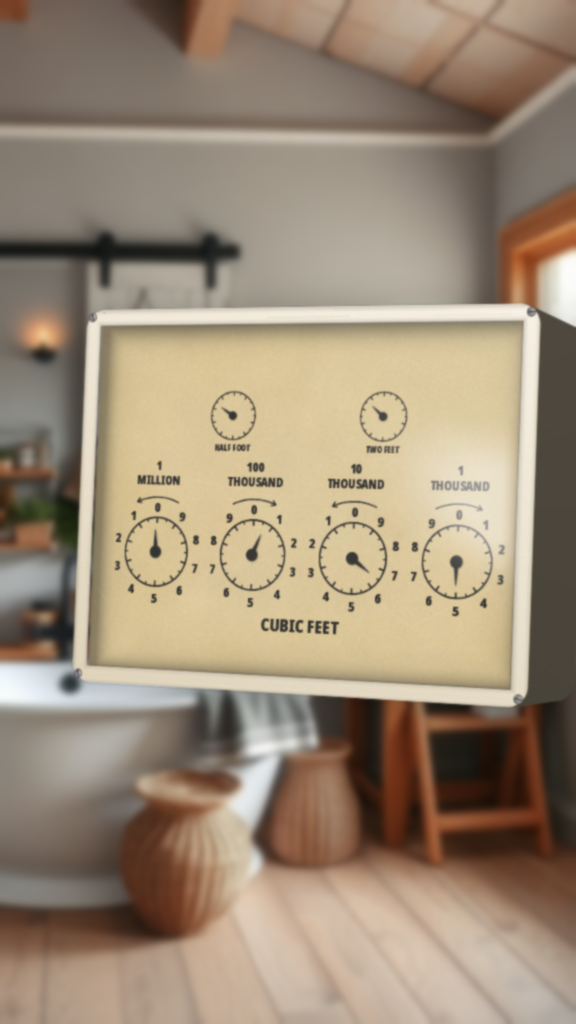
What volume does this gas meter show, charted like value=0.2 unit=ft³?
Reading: value=6500 unit=ft³
